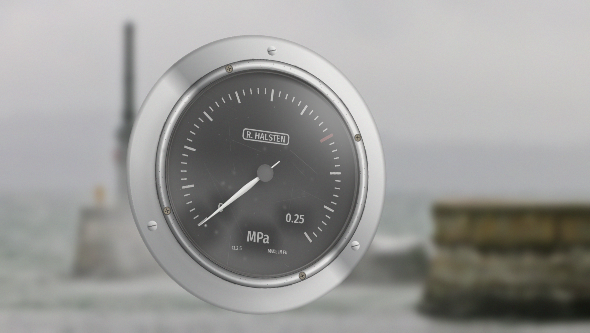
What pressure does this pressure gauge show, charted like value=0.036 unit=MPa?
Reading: value=0 unit=MPa
